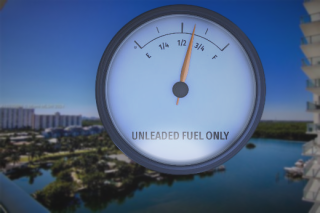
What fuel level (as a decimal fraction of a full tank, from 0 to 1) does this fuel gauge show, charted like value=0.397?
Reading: value=0.625
